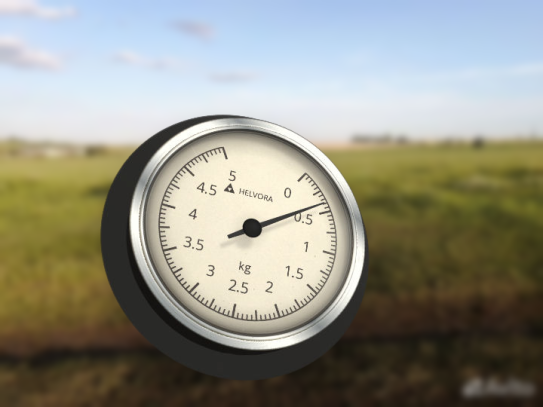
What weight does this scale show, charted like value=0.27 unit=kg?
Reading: value=0.4 unit=kg
